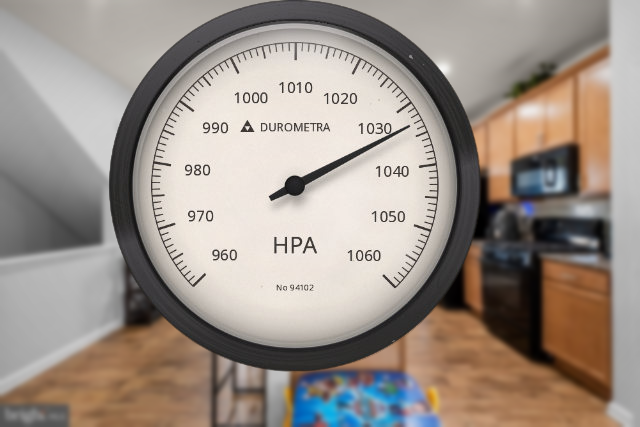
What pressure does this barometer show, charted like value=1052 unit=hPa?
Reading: value=1033 unit=hPa
